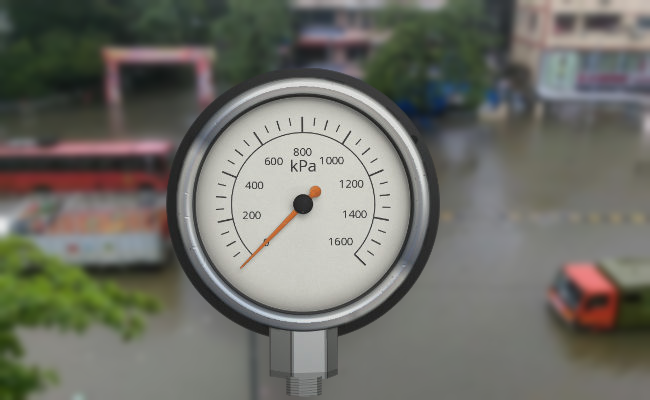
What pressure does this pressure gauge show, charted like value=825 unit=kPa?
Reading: value=0 unit=kPa
